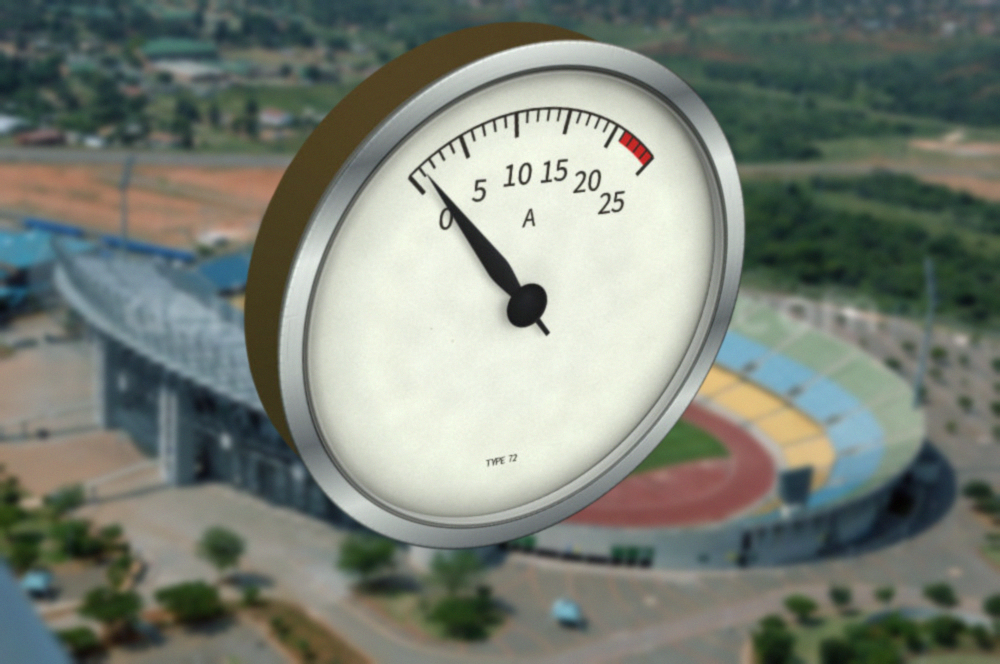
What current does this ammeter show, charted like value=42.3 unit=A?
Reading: value=1 unit=A
